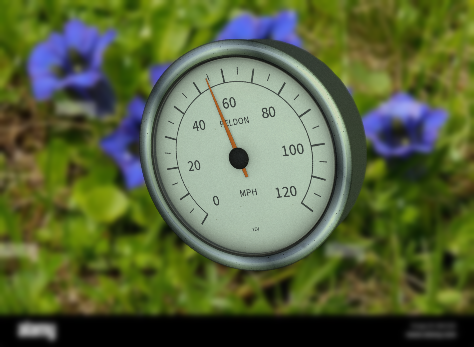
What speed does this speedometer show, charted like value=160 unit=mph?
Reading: value=55 unit=mph
